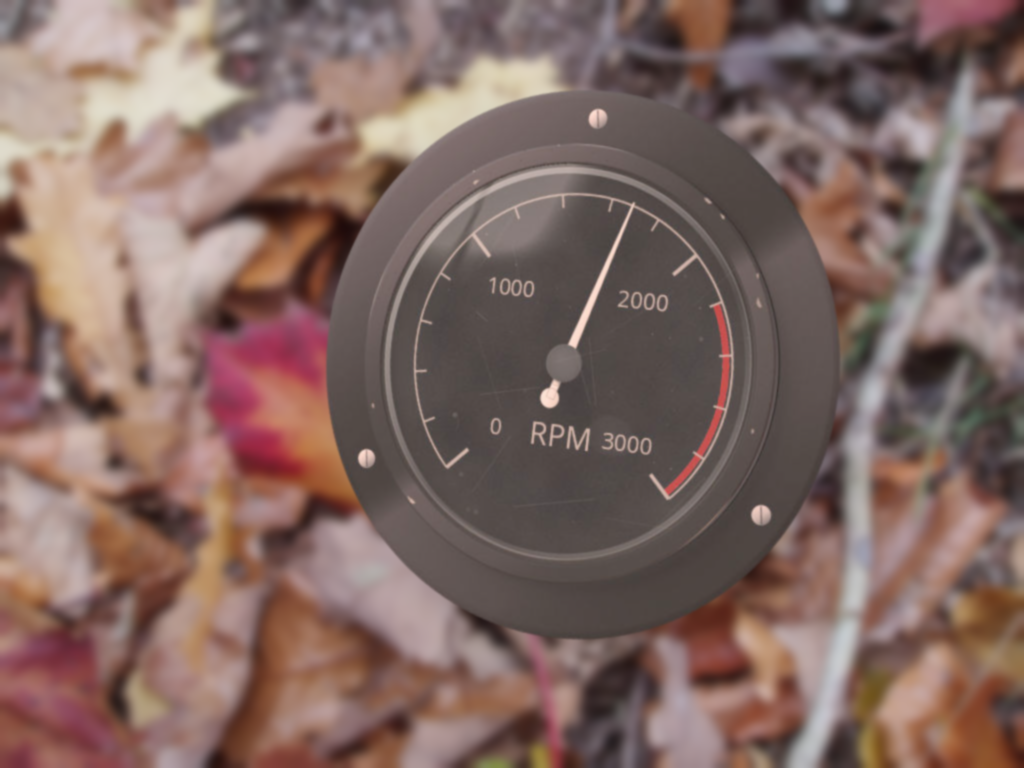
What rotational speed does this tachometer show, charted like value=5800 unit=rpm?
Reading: value=1700 unit=rpm
